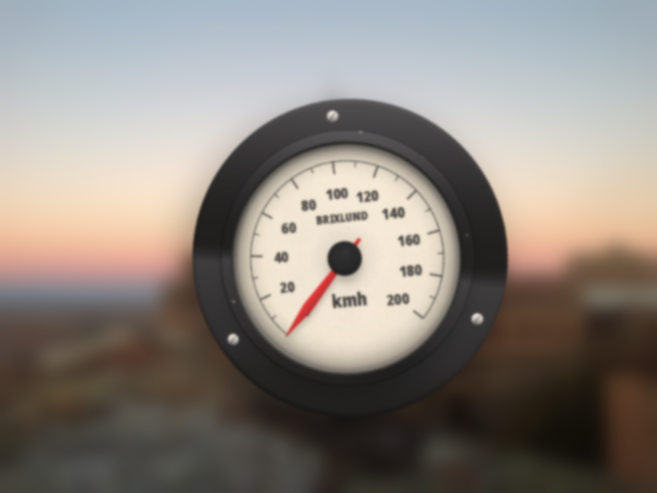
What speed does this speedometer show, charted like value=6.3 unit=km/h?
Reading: value=0 unit=km/h
